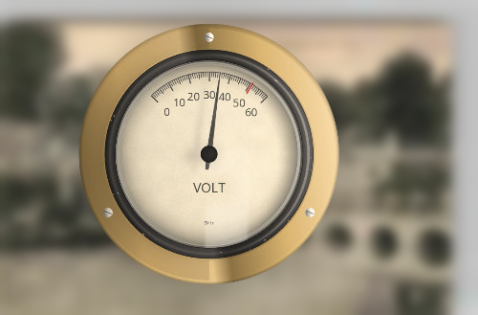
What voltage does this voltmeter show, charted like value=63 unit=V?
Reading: value=35 unit=V
